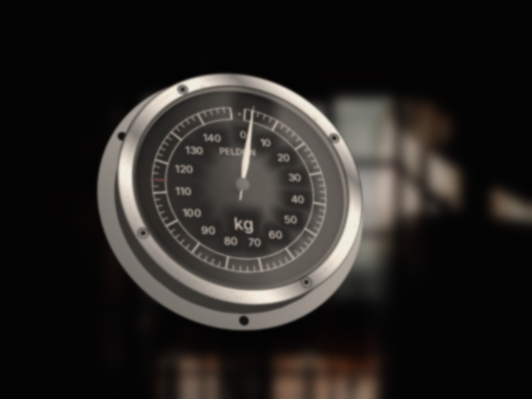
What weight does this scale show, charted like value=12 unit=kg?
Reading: value=2 unit=kg
